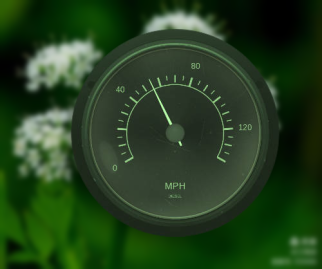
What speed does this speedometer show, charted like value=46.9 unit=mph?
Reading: value=55 unit=mph
